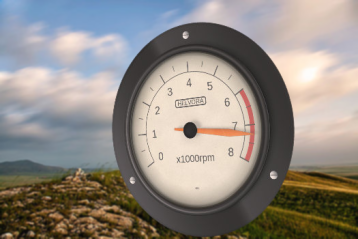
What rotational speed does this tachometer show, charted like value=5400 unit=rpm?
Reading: value=7250 unit=rpm
